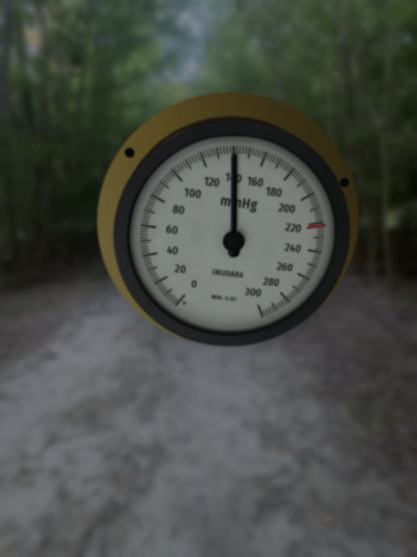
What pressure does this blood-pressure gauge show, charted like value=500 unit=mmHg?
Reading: value=140 unit=mmHg
